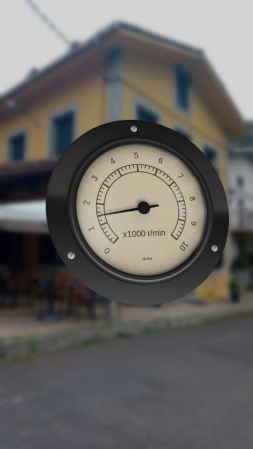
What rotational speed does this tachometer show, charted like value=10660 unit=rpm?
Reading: value=1400 unit=rpm
